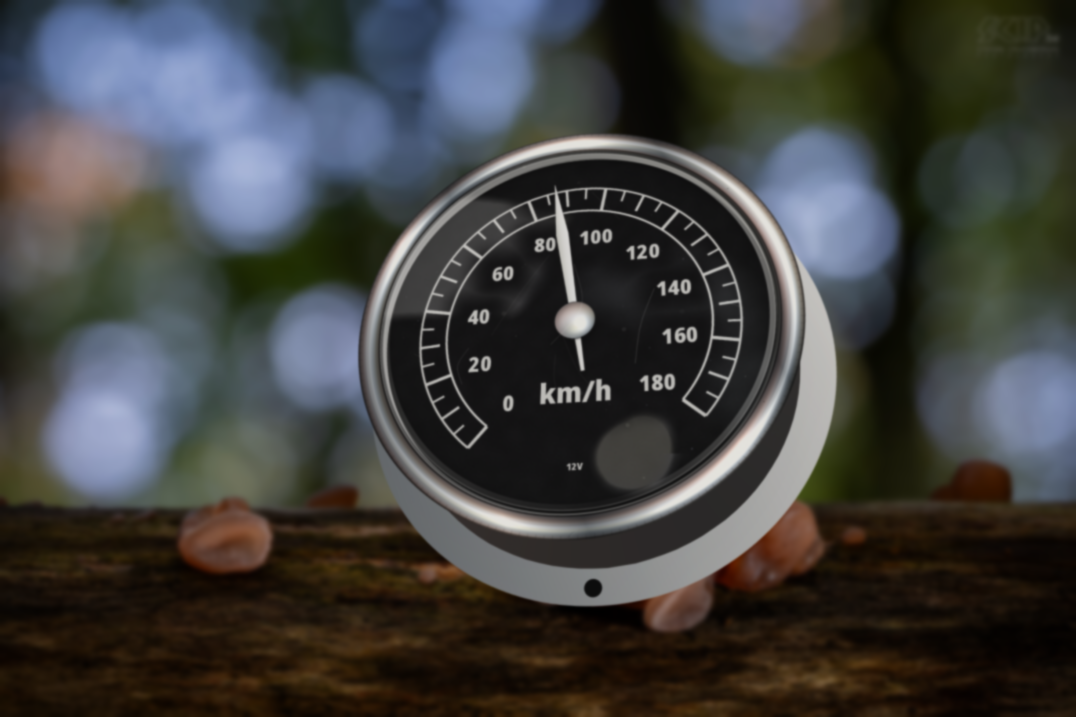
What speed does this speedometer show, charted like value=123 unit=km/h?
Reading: value=87.5 unit=km/h
